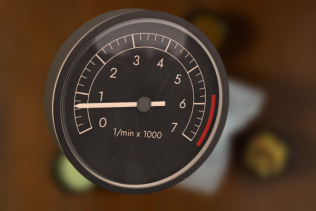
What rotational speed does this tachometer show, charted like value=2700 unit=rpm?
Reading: value=700 unit=rpm
